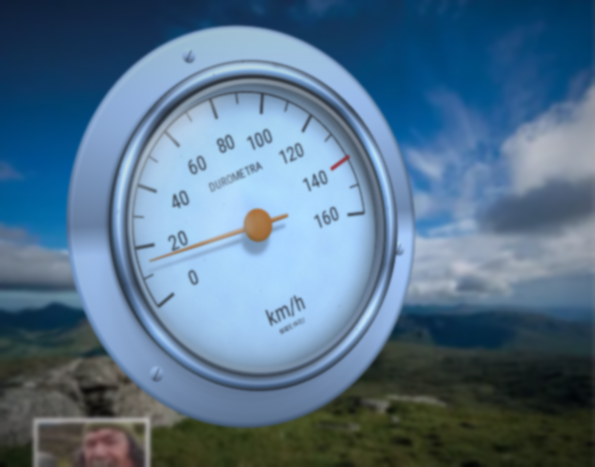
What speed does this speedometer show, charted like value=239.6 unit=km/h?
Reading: value=15 unit=km/h
